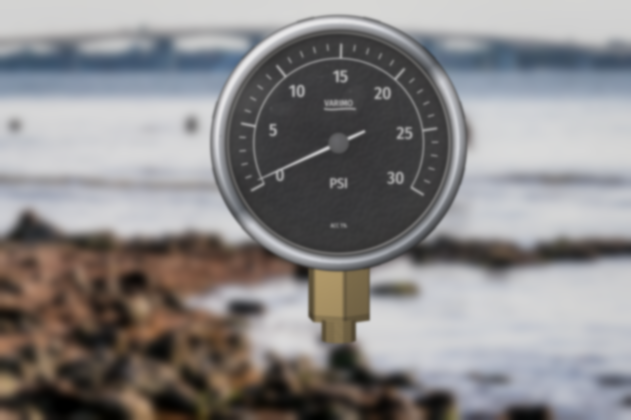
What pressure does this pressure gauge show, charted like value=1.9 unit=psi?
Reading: value=0.5 unit=psi
